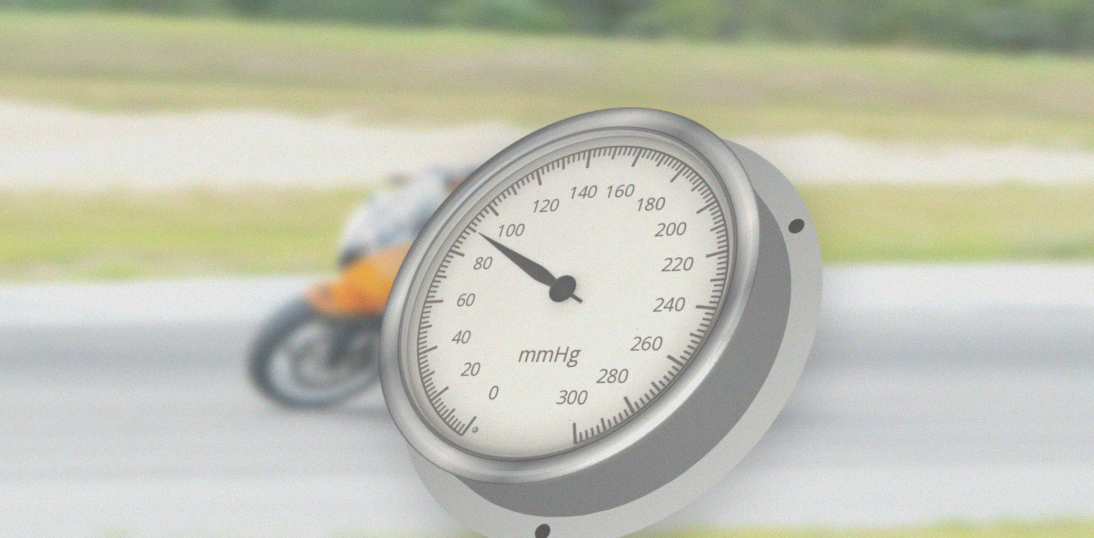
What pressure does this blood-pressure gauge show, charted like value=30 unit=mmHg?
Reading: value=90 unit=mmHg
